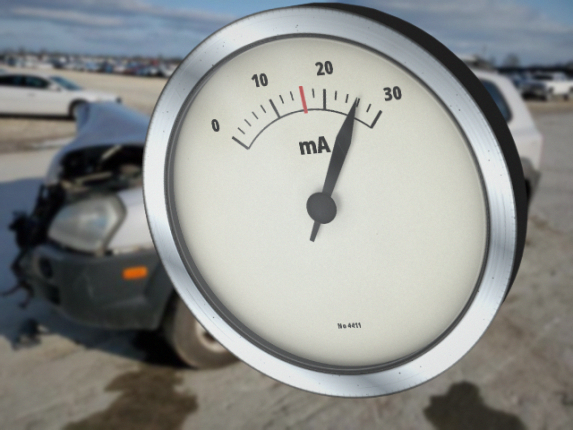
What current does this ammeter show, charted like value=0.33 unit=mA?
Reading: value=26 unit=mA
